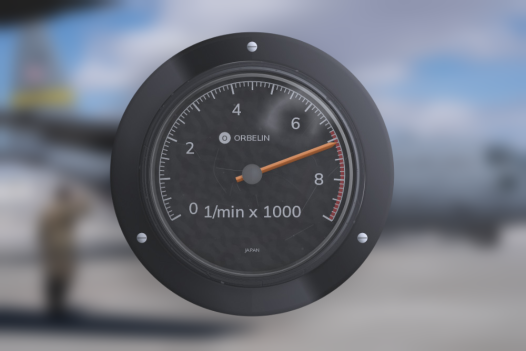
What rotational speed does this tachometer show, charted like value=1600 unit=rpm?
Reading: value=7100 unit=rpm
